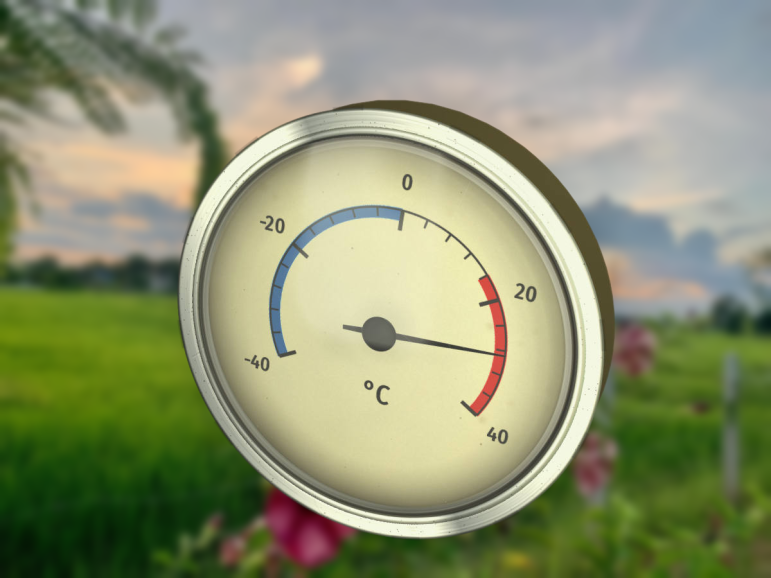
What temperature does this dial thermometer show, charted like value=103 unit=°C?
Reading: value=28 unit=°C
